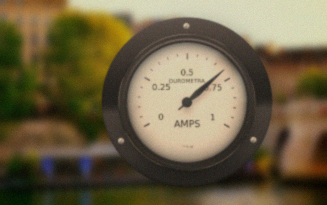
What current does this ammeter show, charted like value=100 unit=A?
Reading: value=0.7 unit=A
